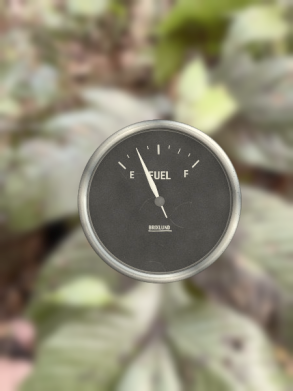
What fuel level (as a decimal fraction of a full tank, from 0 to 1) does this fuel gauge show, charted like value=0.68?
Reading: value=0.25
